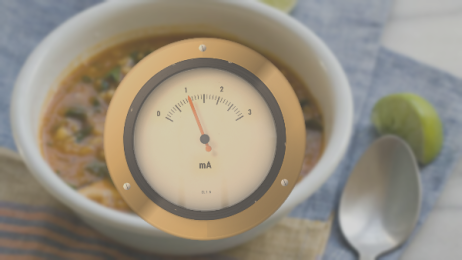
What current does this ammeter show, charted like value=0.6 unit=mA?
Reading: value=1 unit=mA
